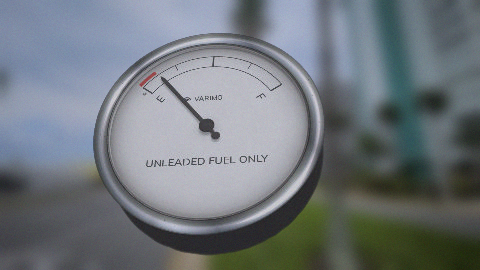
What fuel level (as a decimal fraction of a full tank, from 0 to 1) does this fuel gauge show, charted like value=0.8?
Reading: value=0.125
